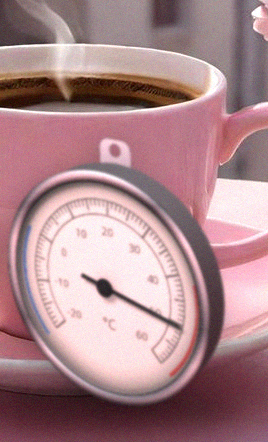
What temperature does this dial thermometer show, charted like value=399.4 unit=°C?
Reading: value=50 unit=°C
